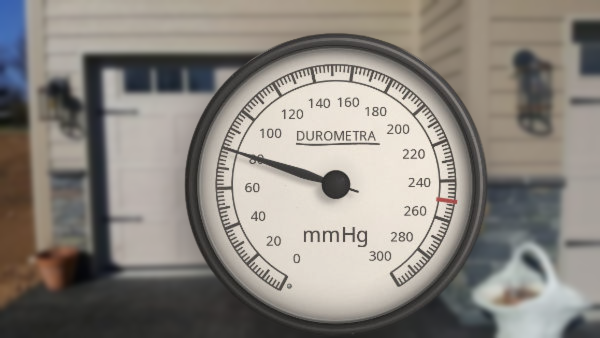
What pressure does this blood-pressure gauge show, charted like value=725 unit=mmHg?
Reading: value=80 unit=mmHg
